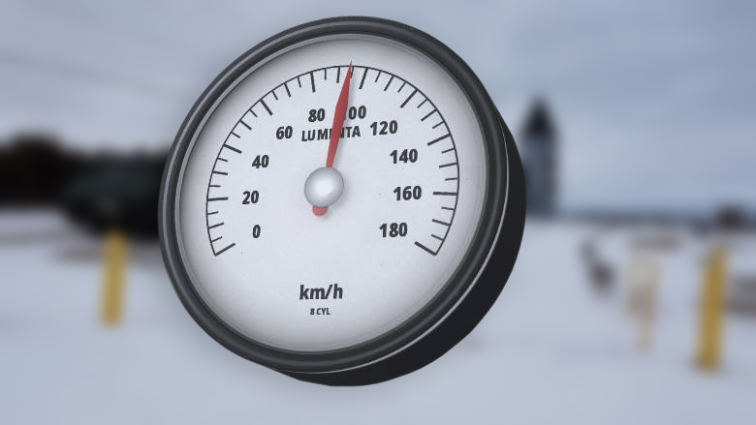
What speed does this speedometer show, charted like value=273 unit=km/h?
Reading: value=95 unit=km/h
